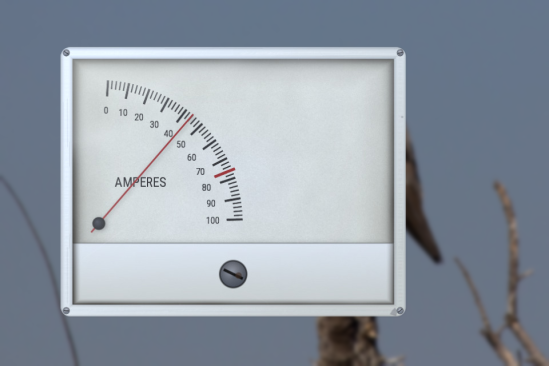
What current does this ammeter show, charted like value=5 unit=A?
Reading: value=44 unit=A
